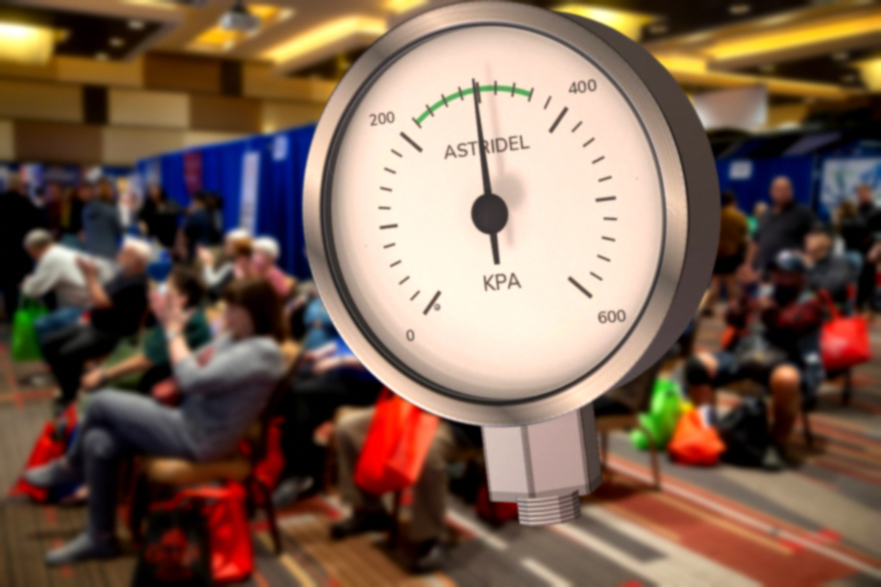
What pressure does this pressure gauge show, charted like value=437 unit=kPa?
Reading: value=300 unit=kPa
